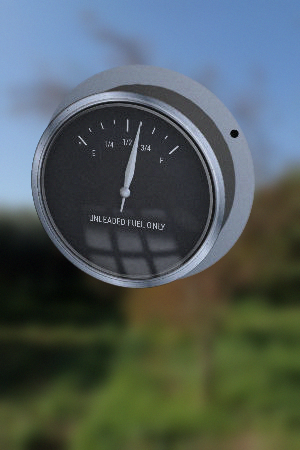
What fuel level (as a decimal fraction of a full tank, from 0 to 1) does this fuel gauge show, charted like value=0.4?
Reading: value=0.625
